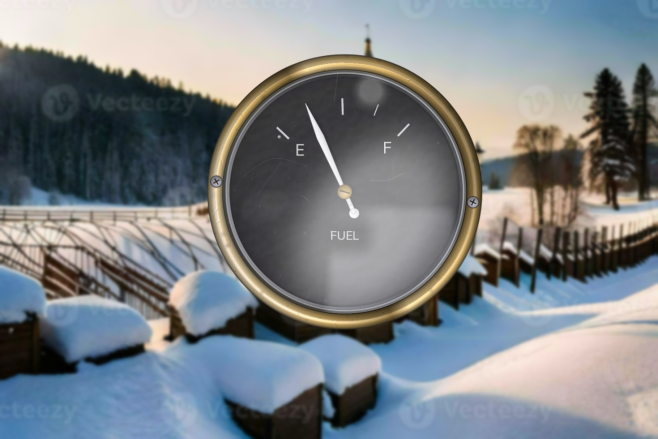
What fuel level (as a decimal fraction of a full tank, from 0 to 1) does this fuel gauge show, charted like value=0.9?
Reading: value=0.25
